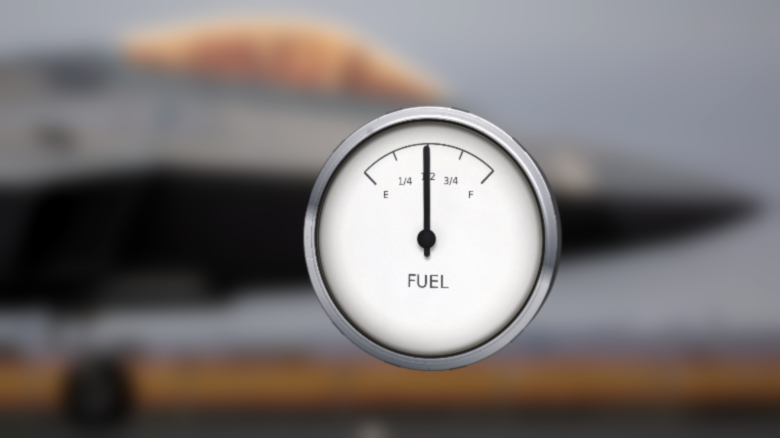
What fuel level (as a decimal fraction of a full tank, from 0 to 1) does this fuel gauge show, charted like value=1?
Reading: value=0.5
